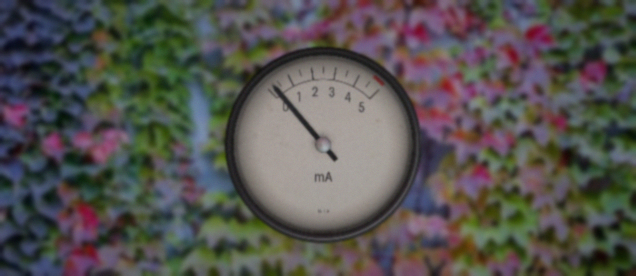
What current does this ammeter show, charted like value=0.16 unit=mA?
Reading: value=0.25 unit=mA
